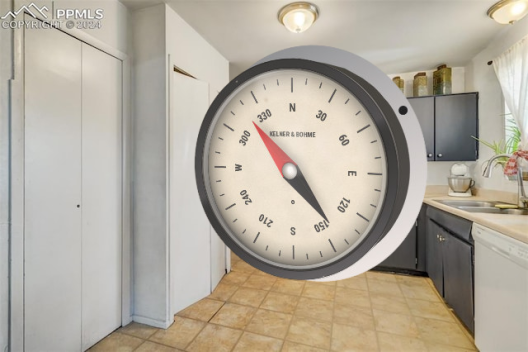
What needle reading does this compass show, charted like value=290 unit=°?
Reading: value=320 unit=°
